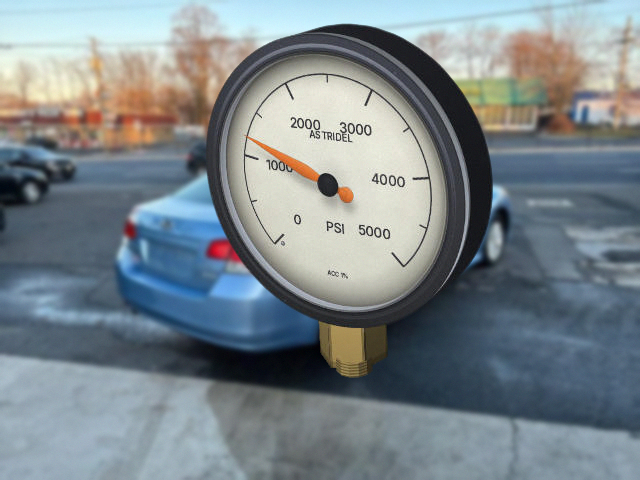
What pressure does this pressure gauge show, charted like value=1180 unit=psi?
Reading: value=1250 unit=psi
